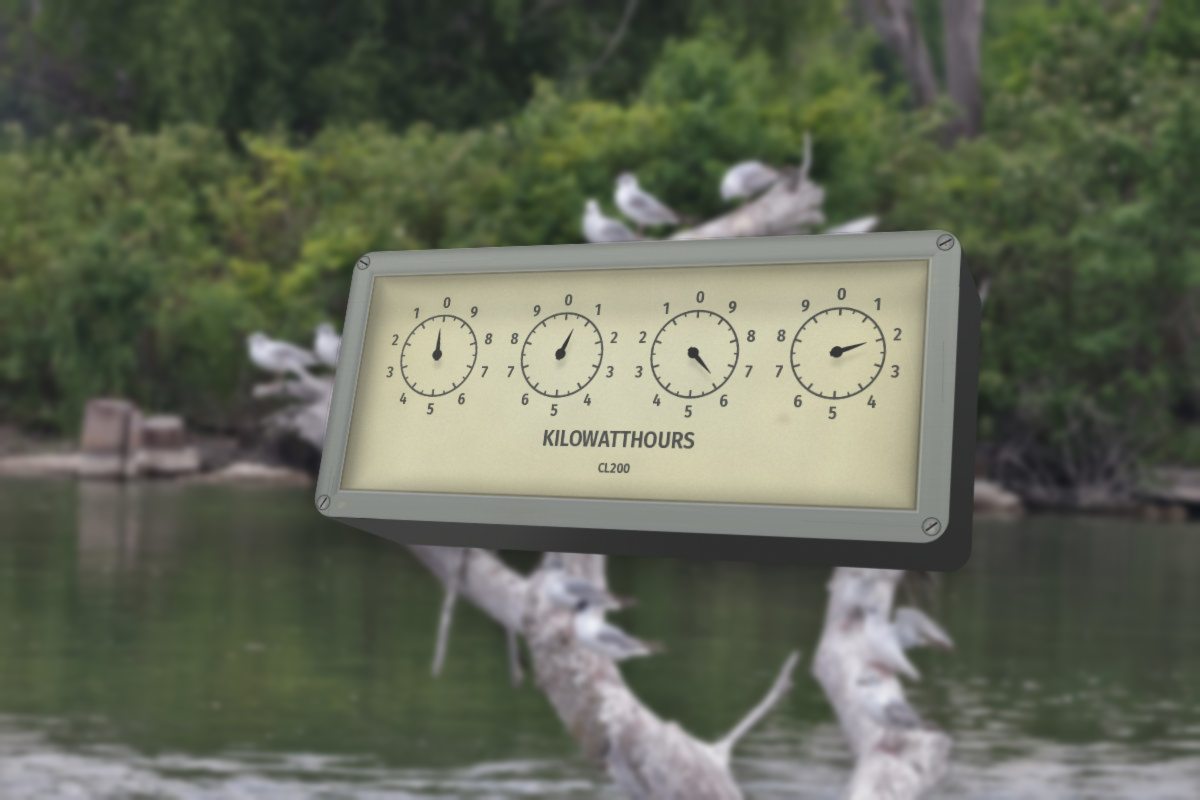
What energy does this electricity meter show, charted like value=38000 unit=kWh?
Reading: value=62 unit=kWh
